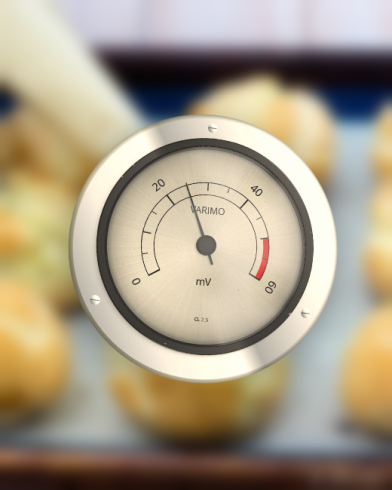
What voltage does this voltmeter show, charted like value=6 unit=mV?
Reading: value=25 unit=mV
